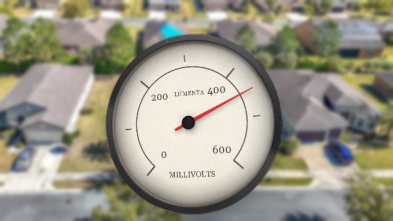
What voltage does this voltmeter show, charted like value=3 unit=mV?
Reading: value=450 unit=mV
